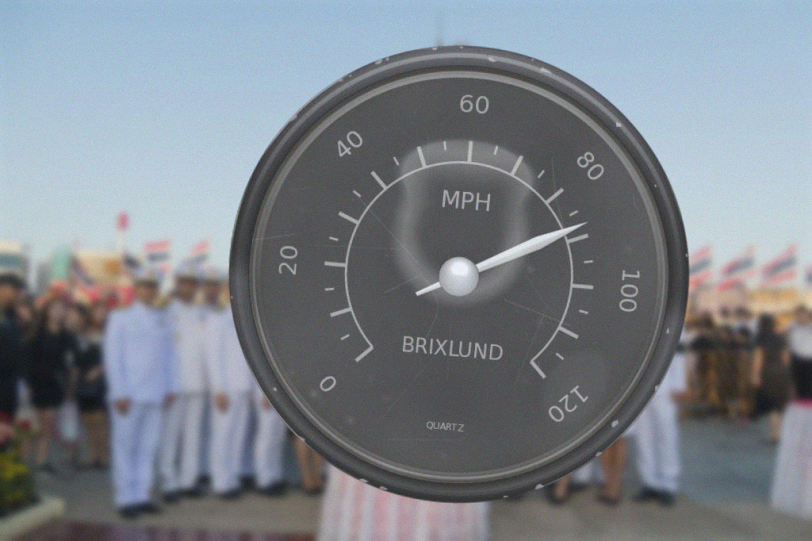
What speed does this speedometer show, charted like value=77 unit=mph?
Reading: value=87.5 unit=mph
